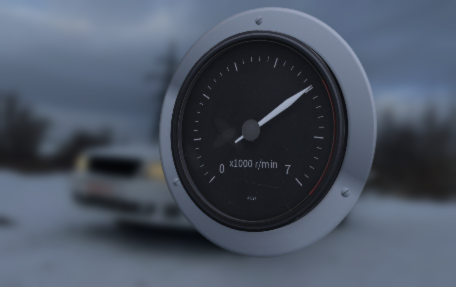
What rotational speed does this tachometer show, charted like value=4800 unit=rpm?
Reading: value=5000 unit=rpm
